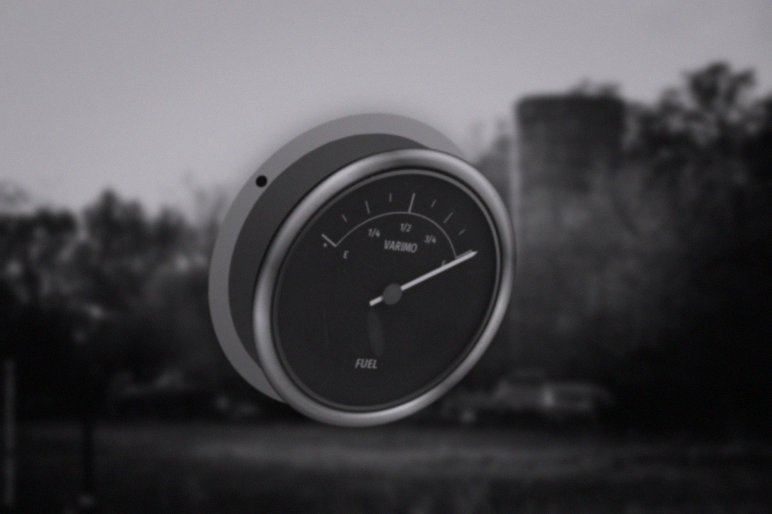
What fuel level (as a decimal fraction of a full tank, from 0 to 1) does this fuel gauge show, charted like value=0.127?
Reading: value=1
